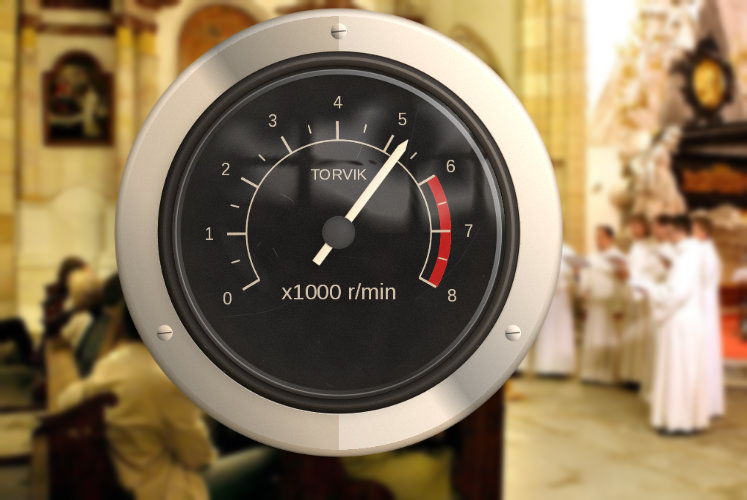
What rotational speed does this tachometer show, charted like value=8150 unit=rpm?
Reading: value=5250 unit=rpm
